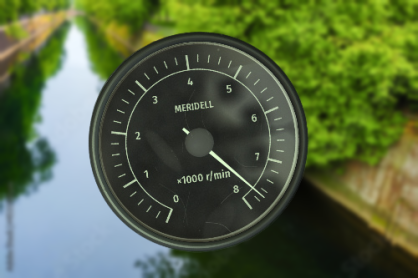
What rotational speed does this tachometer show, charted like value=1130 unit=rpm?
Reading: value=7700 unit=rpm
